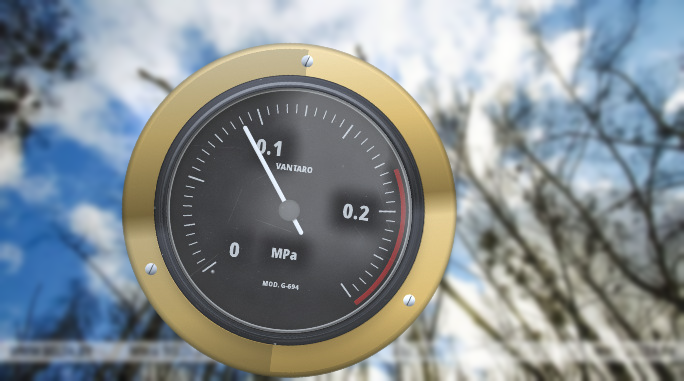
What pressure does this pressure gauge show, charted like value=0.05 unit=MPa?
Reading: value=0.09 unit=MPa
